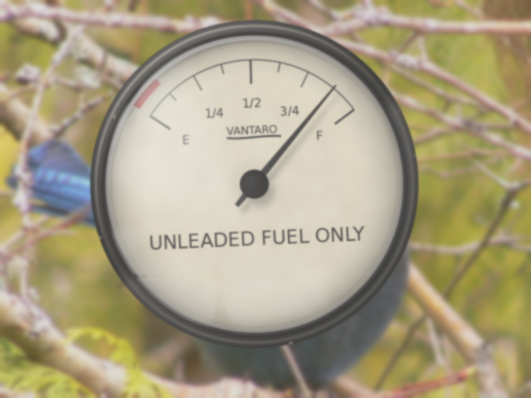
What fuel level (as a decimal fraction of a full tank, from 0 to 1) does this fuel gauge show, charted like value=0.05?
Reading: value=0.875
